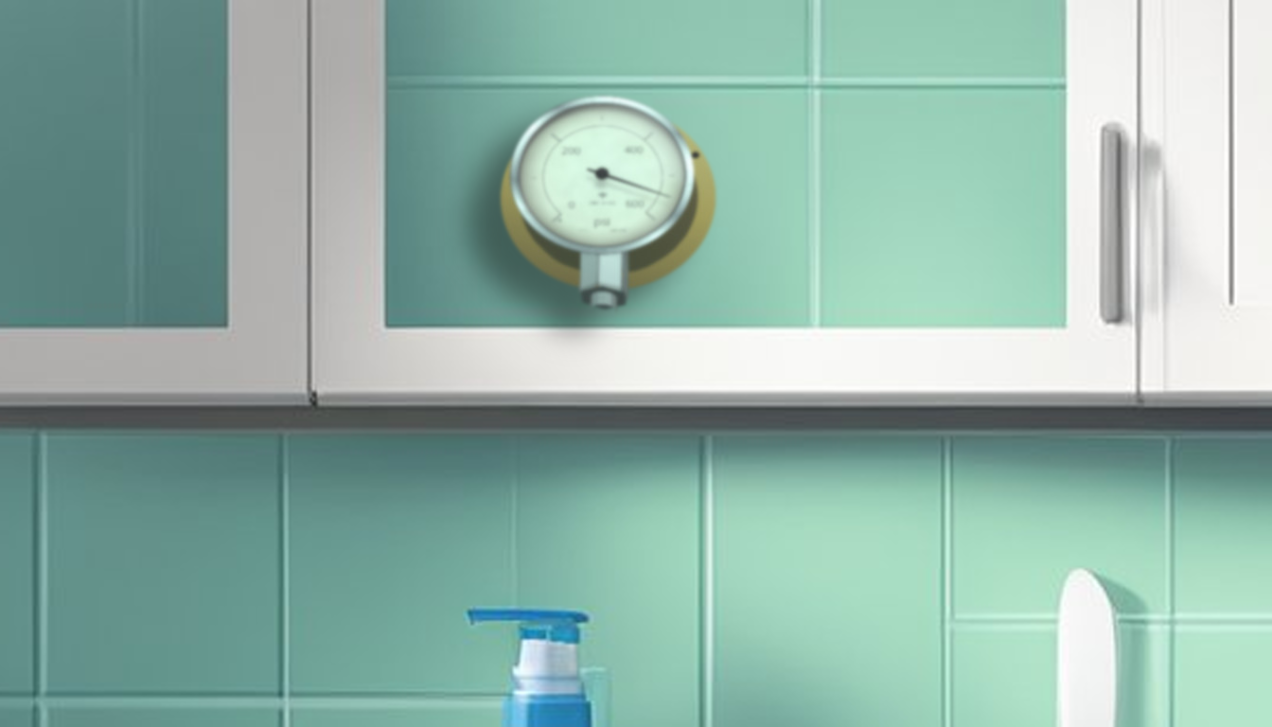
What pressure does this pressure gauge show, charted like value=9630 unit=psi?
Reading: value=550 unit=psi
